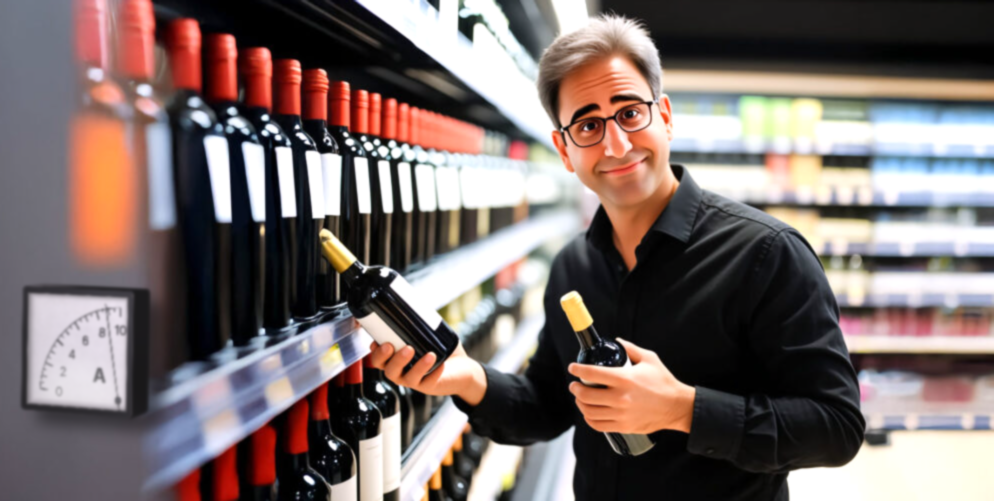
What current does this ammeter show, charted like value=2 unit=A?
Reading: value=9 unit=A
